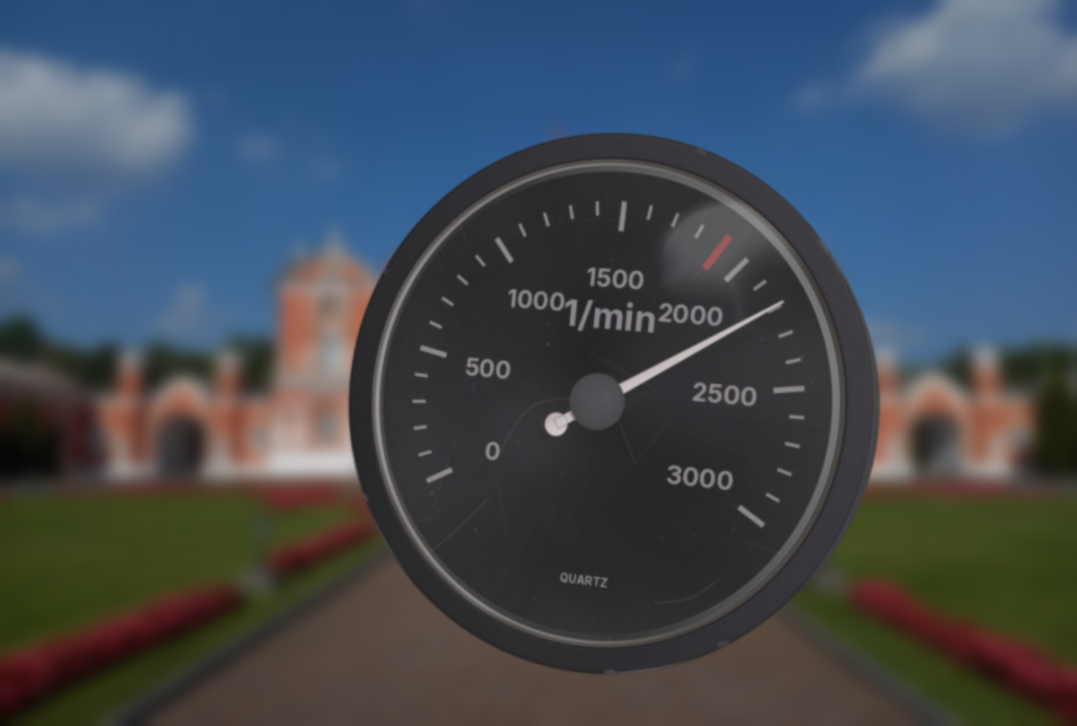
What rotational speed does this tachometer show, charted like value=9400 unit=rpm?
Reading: value=2200 unit=rpm
